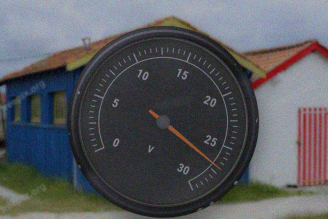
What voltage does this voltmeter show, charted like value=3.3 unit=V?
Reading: value=27 unit=V
